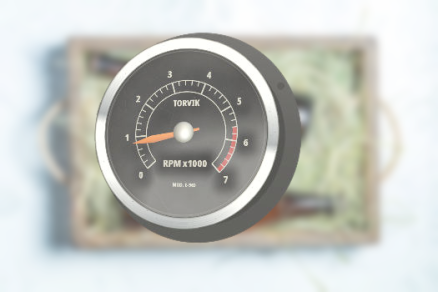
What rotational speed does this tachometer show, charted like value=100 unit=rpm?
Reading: value=800 unit=rpm
